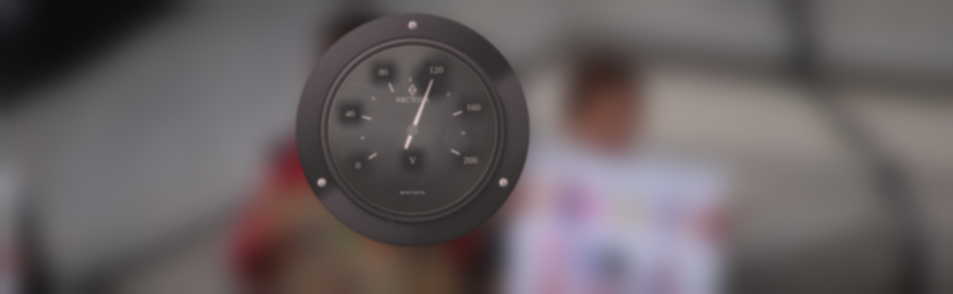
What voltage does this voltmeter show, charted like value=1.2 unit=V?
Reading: value=120 unit=V
